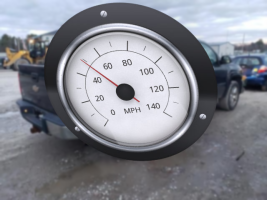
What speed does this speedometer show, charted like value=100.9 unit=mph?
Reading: value=50 unit=mph
